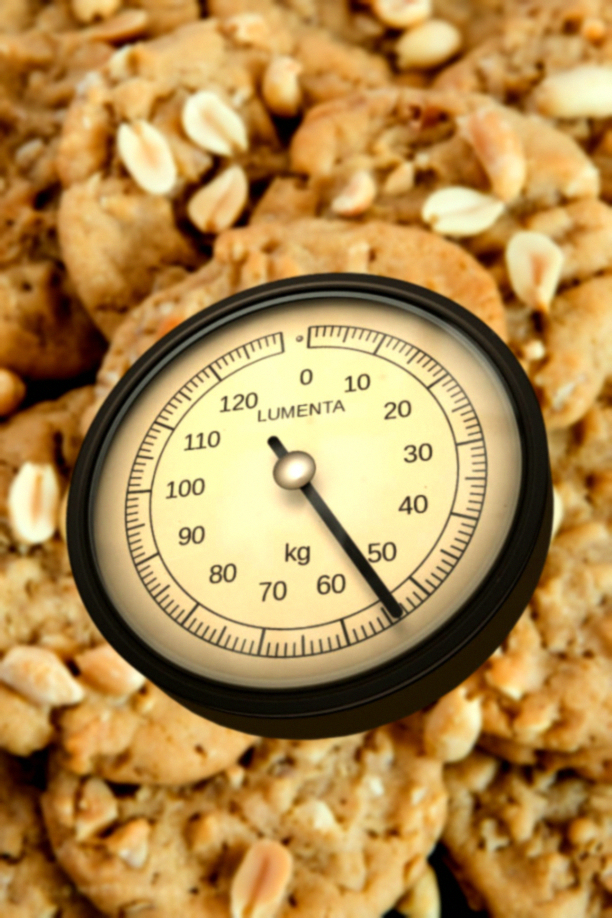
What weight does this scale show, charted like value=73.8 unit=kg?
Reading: value=54 unit=kg
